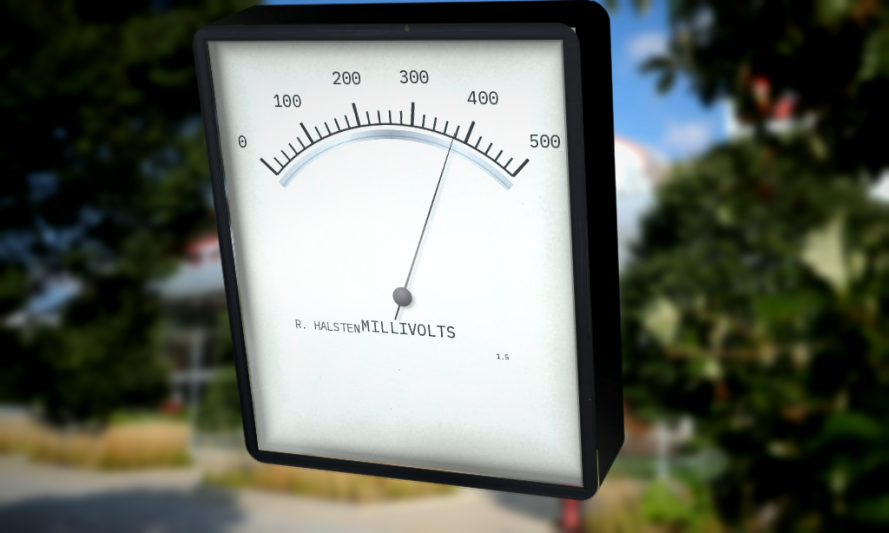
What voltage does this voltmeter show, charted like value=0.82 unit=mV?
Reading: value=380 unit=mV
